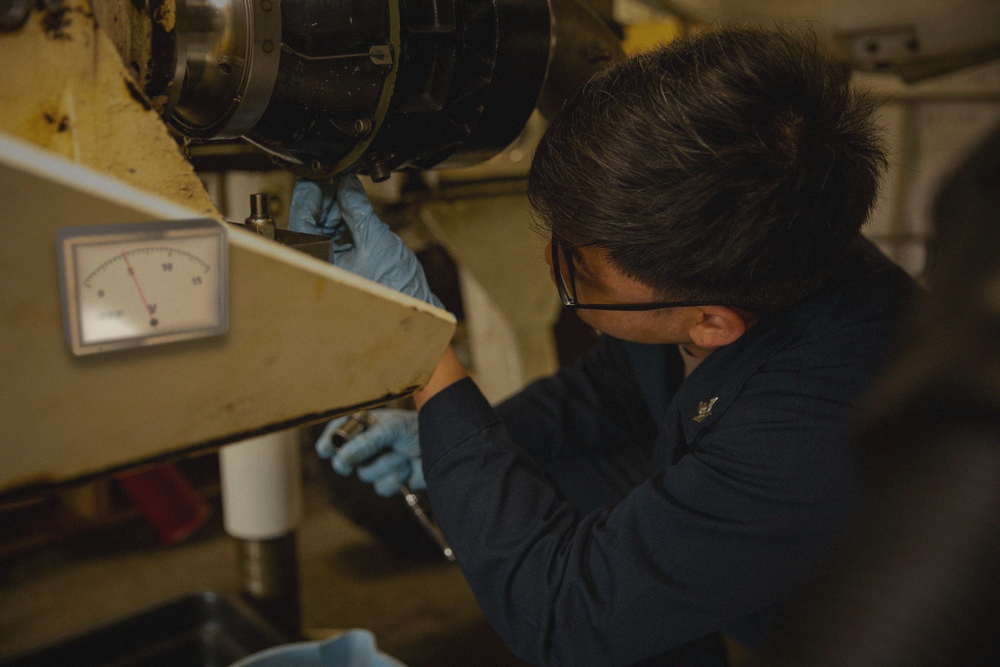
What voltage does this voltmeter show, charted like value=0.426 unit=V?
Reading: value=5 unit=V
